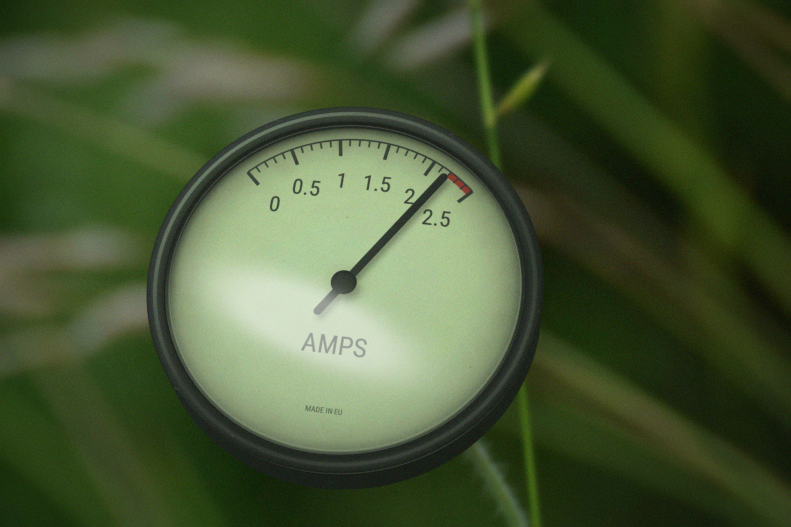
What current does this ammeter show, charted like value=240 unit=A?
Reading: value=2.2 unit=A
